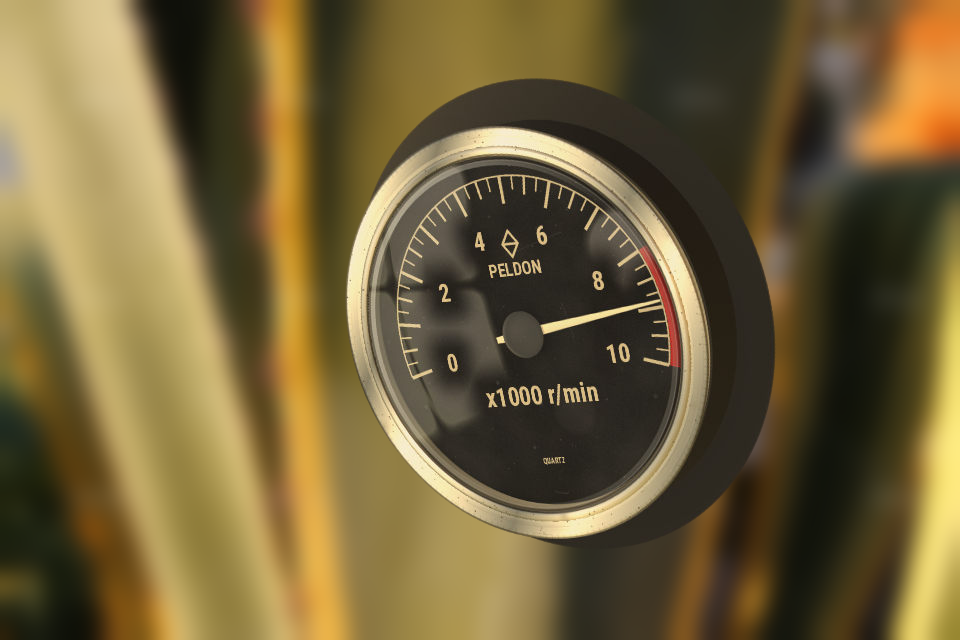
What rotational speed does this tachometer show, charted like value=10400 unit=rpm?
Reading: value=8875 unit=rpm
